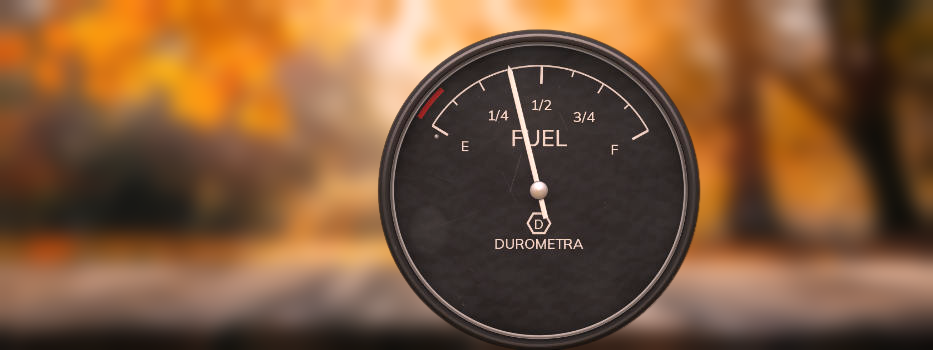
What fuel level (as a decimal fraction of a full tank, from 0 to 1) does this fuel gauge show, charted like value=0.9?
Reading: value=0.375
